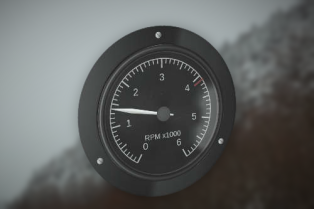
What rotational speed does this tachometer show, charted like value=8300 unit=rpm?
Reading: value=1400 unit=rpm
